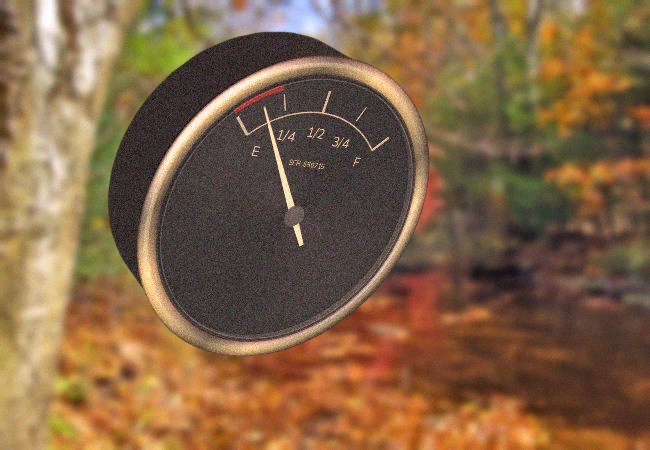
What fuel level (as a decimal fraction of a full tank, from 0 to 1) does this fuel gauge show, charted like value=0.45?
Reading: value=0.125
